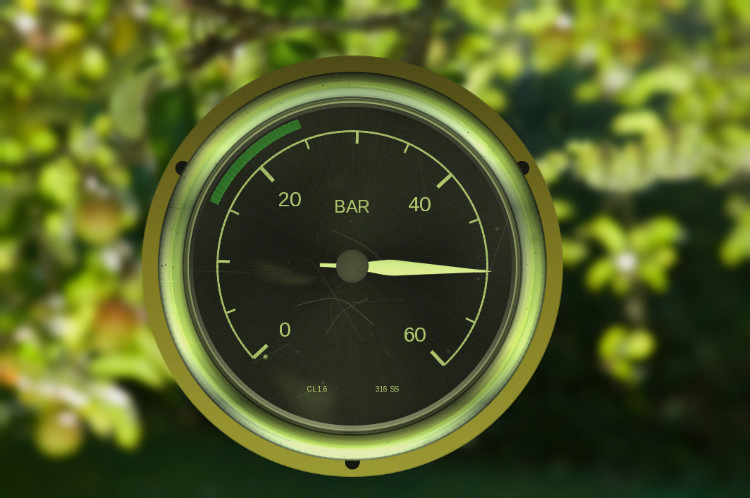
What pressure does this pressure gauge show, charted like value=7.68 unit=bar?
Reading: value=50 unit=bar
